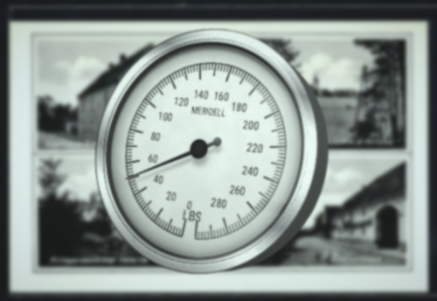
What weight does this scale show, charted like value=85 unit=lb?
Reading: value=50 unit=lb
